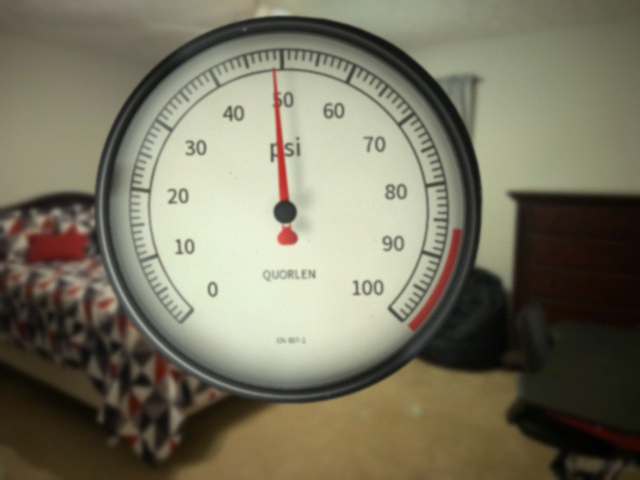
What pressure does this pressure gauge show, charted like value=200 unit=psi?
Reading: value=49 unit=psi
